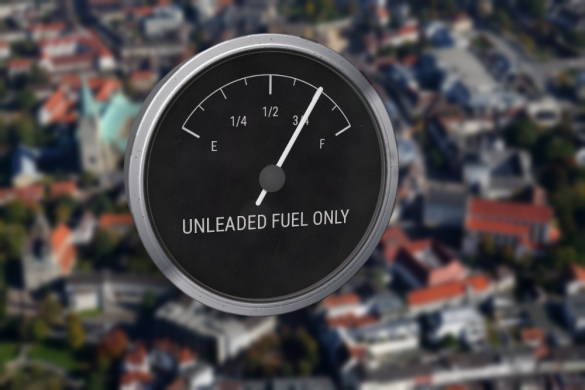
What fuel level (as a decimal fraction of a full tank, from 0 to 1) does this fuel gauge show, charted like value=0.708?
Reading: value=0.75
